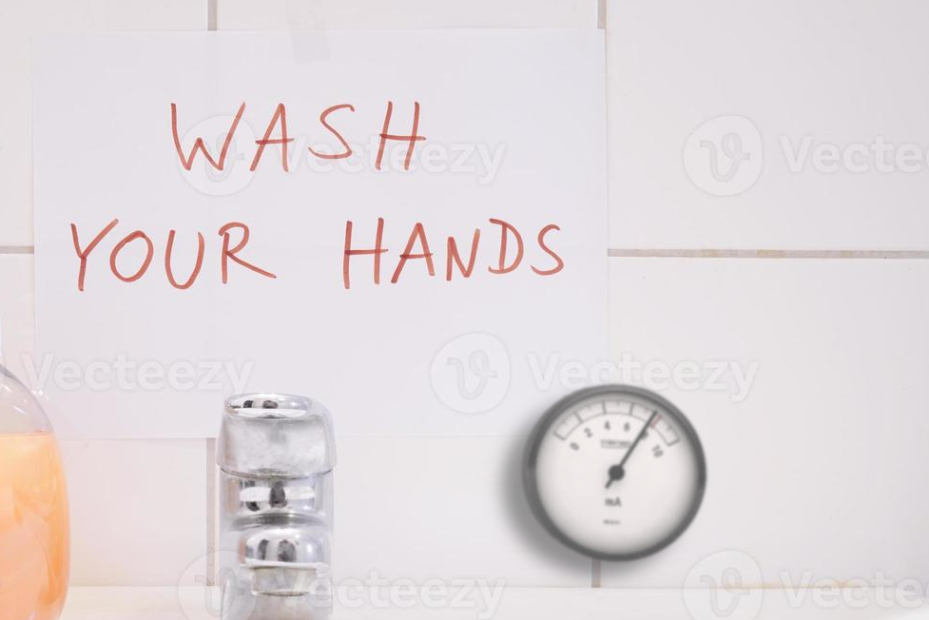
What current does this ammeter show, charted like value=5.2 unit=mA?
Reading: value=7.5 unit=mA
